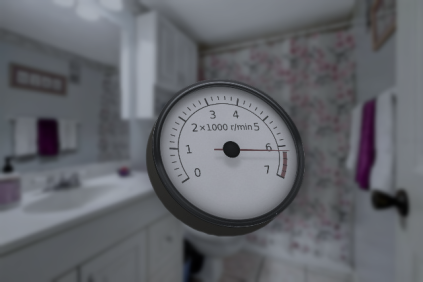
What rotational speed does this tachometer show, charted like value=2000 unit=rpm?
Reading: value=6200 unit=rpm
